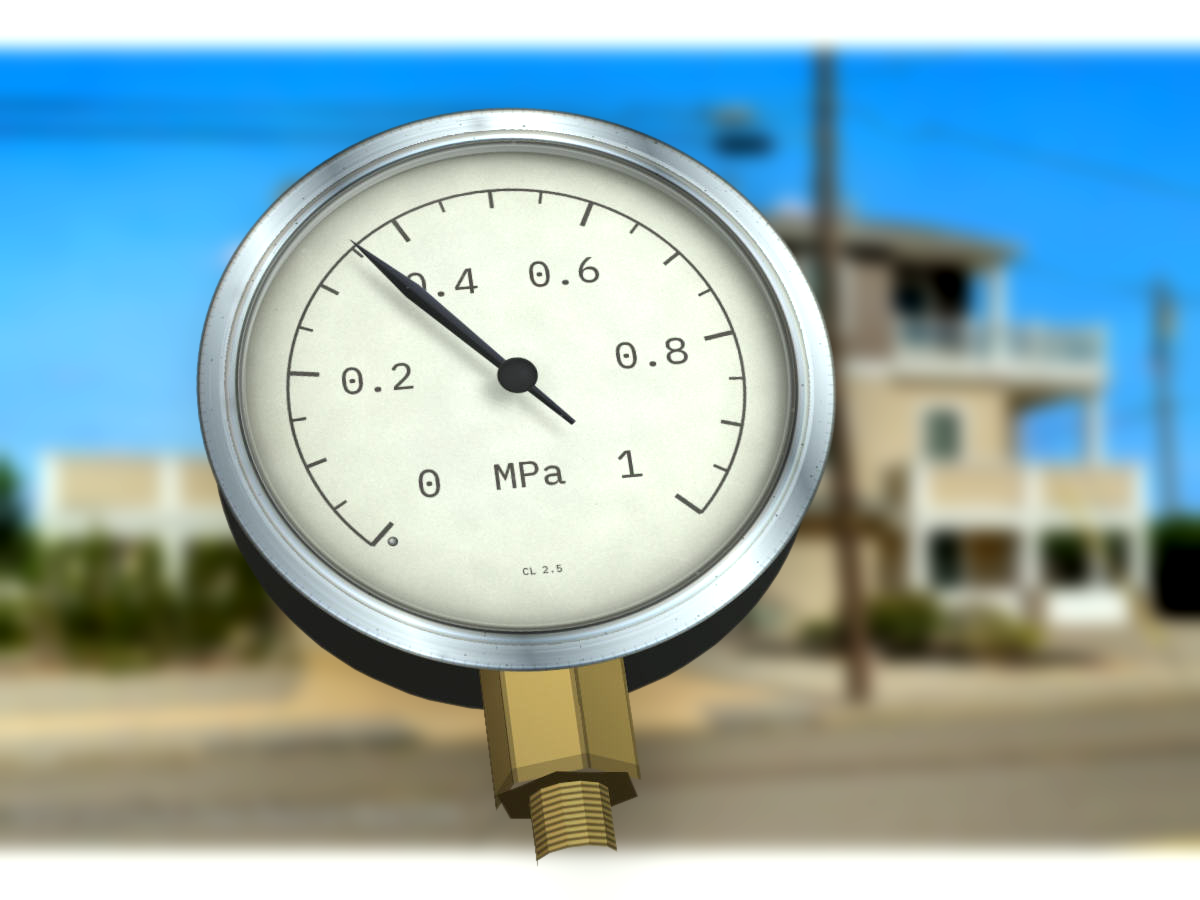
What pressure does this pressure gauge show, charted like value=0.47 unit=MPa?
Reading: value=0.35 unit=MPa
